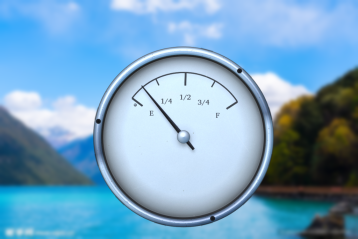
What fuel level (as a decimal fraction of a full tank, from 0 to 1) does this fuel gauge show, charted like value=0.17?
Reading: value=0.125
